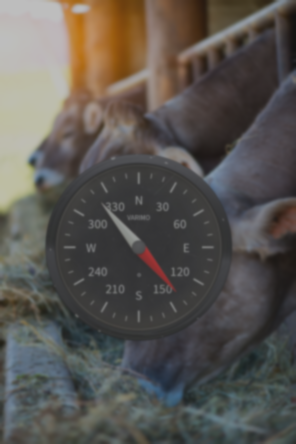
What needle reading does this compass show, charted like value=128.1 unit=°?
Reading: value=140 unit=°
